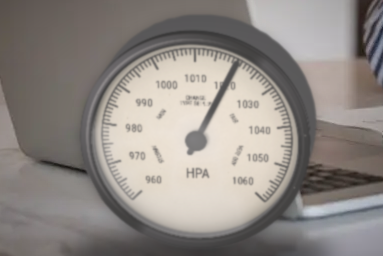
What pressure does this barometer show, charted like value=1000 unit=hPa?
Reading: value=1020 unit=hPa
